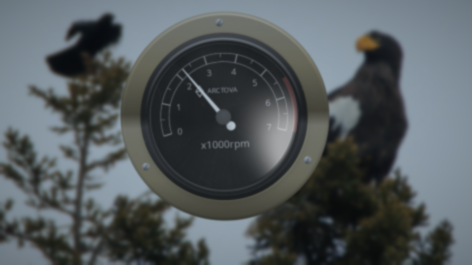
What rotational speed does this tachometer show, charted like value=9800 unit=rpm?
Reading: value=2250 unit=rpm
